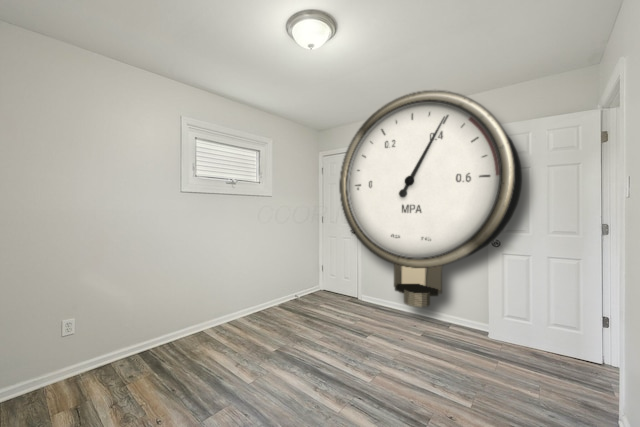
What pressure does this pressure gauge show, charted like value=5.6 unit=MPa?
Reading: value=0.4 unit=MPa
